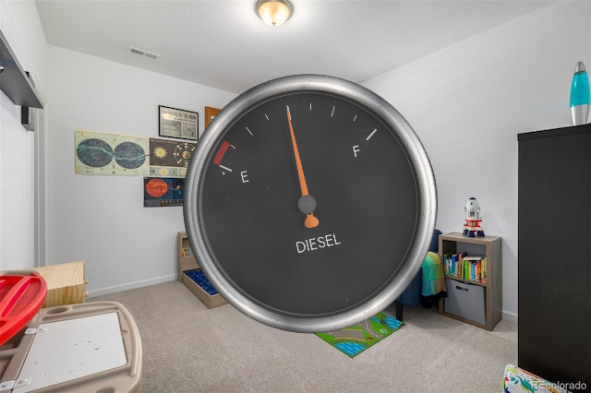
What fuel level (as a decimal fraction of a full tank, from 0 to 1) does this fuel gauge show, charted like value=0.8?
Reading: value=0.5
